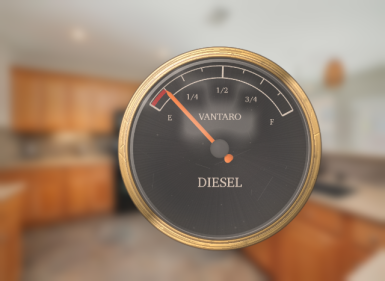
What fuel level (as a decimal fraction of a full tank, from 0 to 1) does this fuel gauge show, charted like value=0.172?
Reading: value=0.125
